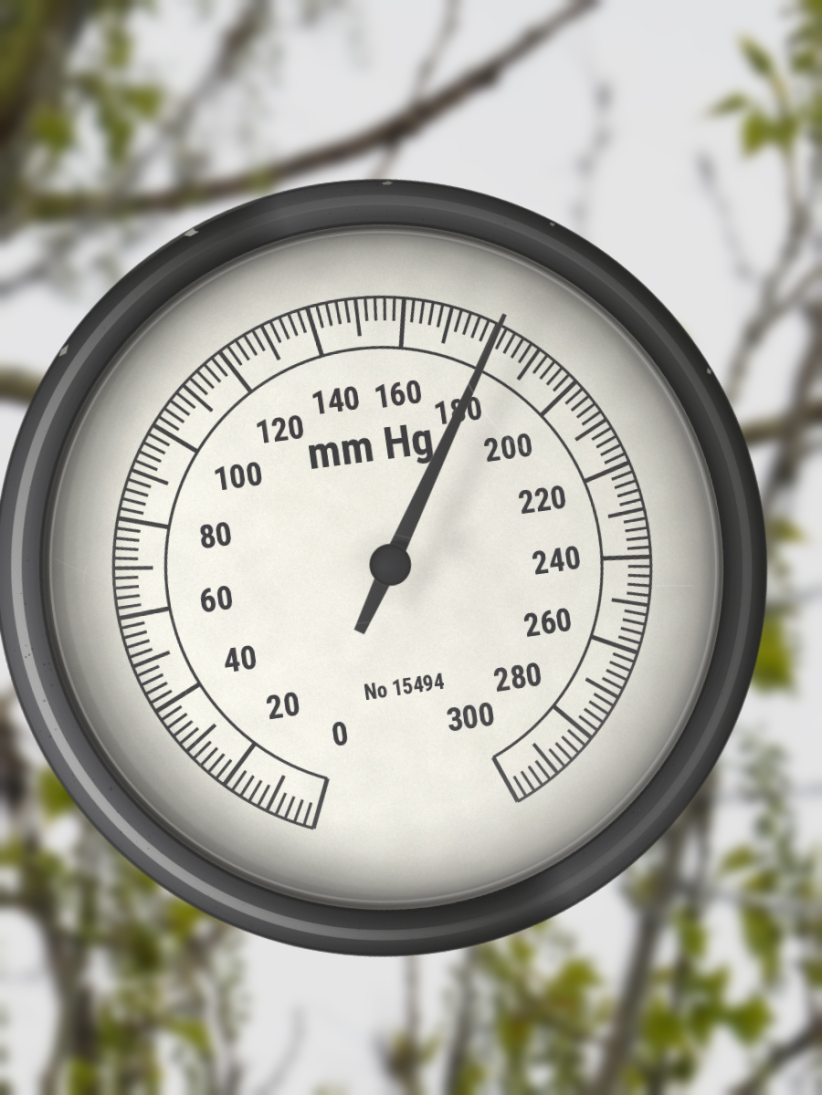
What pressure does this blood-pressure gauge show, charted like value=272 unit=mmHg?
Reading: value=180 unit=mmHg
